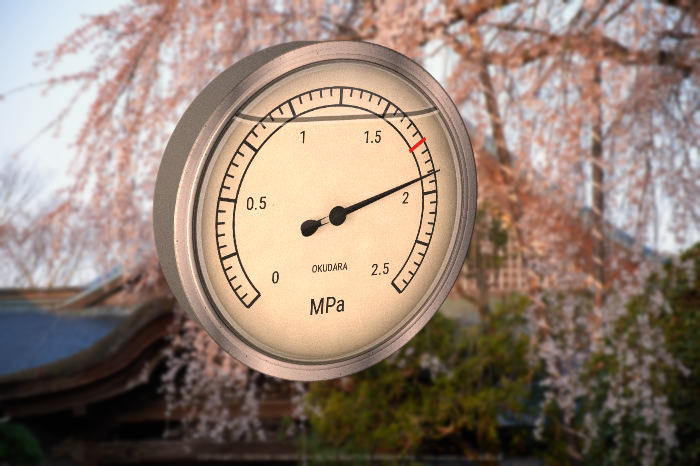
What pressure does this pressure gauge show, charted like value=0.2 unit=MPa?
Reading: value=1.9 unit=MPa
